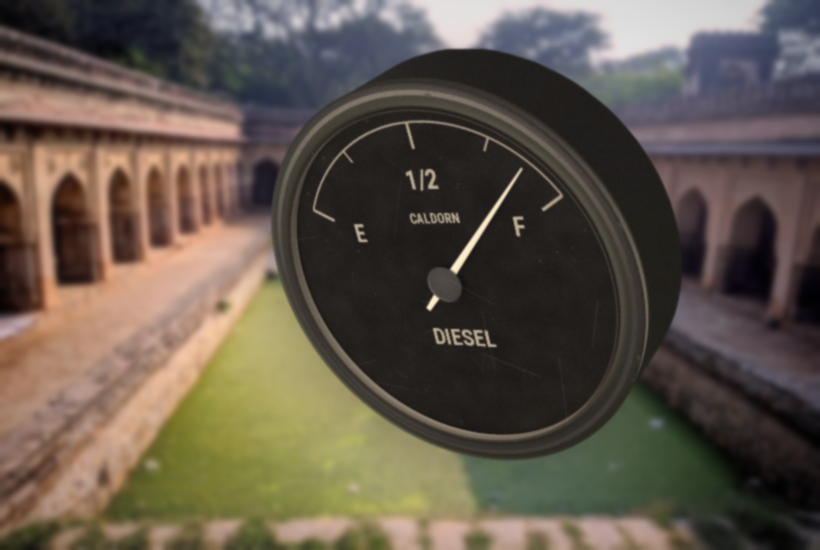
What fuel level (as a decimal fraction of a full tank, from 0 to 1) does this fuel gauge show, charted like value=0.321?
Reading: value=0.875
